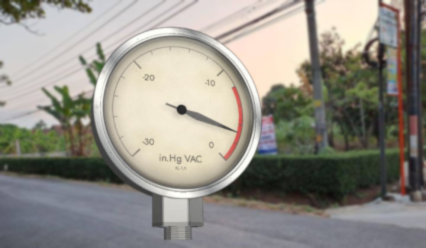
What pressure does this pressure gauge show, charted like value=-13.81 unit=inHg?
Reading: value=-3 unit=inHg
